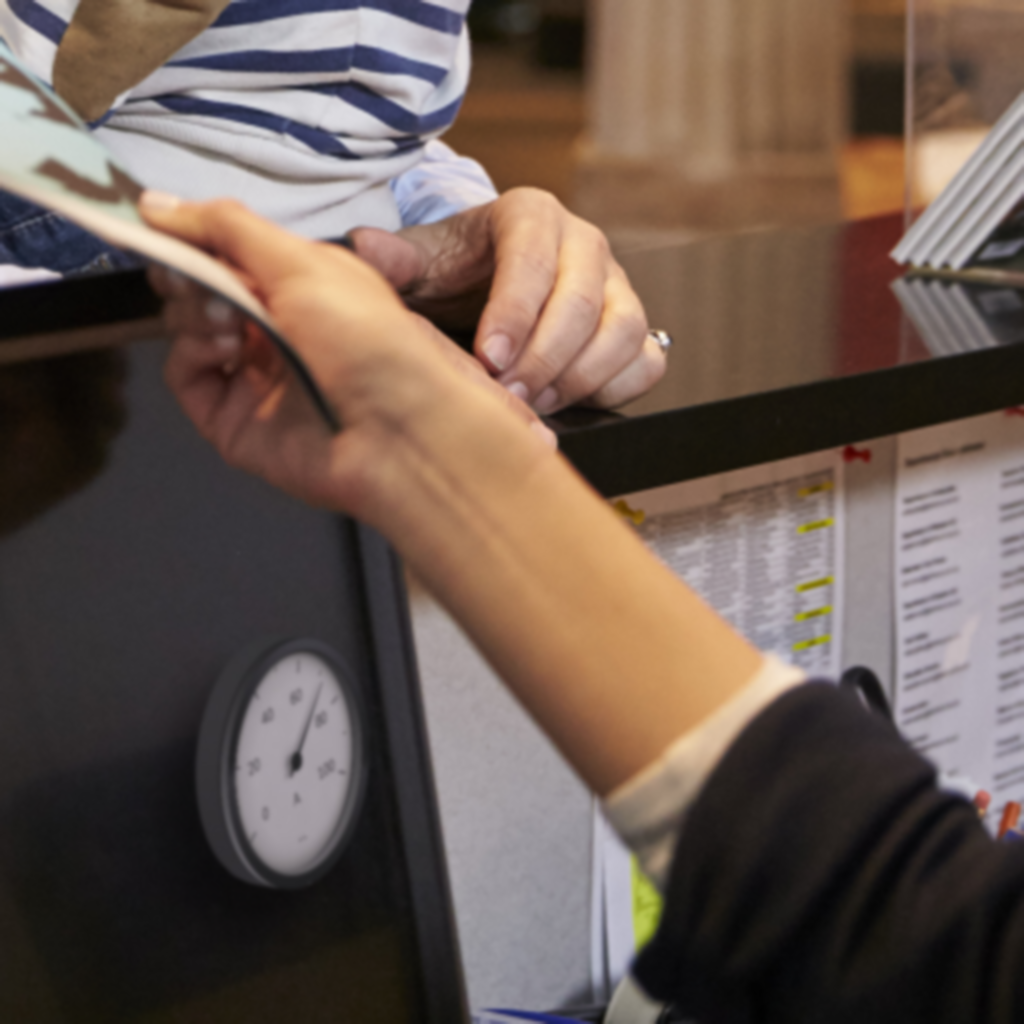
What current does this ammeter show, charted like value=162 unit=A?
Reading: value=70 unit=A
